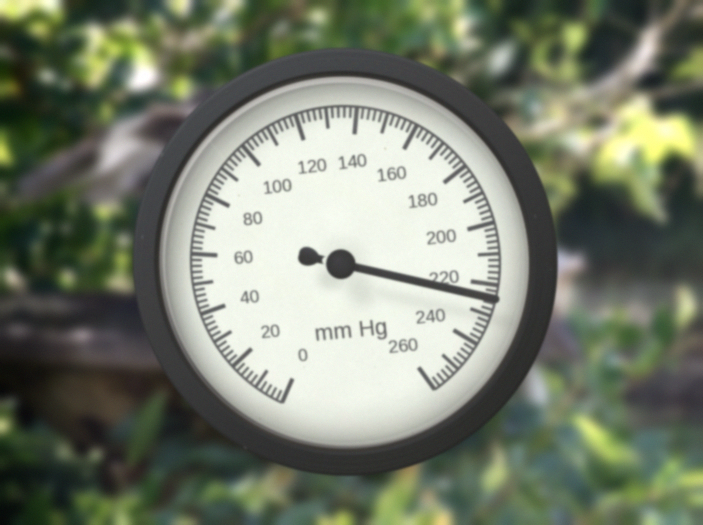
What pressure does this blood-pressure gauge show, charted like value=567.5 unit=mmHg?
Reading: value=224 unit=mmHg
